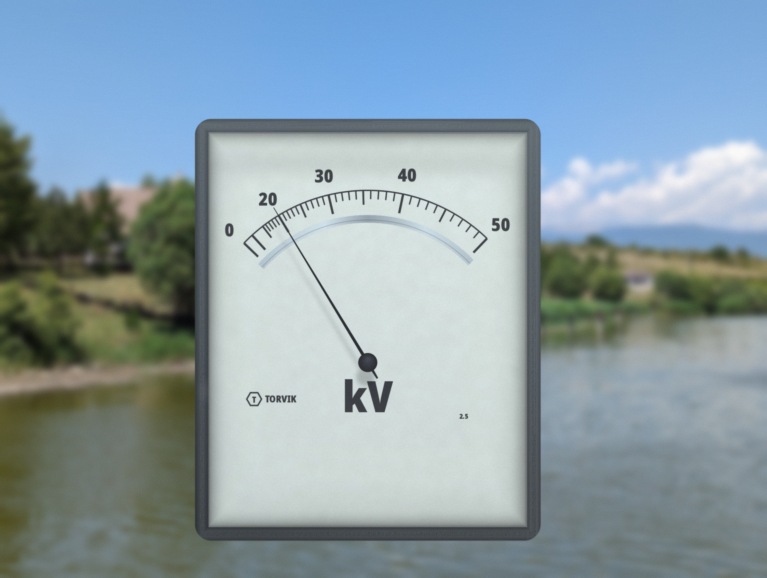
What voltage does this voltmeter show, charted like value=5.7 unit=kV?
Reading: value=20 unit=kV
